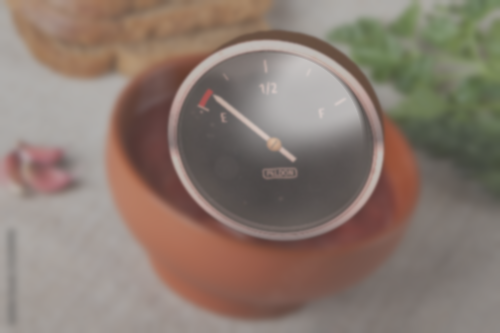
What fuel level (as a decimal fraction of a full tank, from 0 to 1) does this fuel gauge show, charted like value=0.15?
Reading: value=0.125
